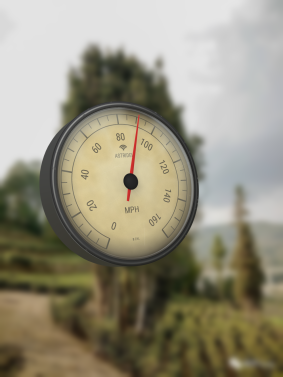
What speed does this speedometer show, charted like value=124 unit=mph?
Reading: value=90 unit=mph
